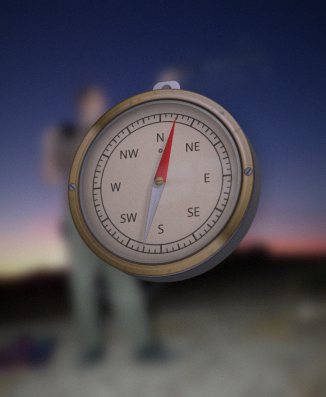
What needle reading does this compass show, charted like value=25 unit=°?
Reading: value=15 unit=°
